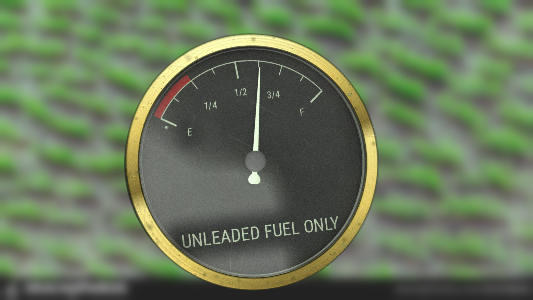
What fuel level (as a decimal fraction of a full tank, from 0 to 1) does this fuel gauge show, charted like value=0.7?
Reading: value=0.625
